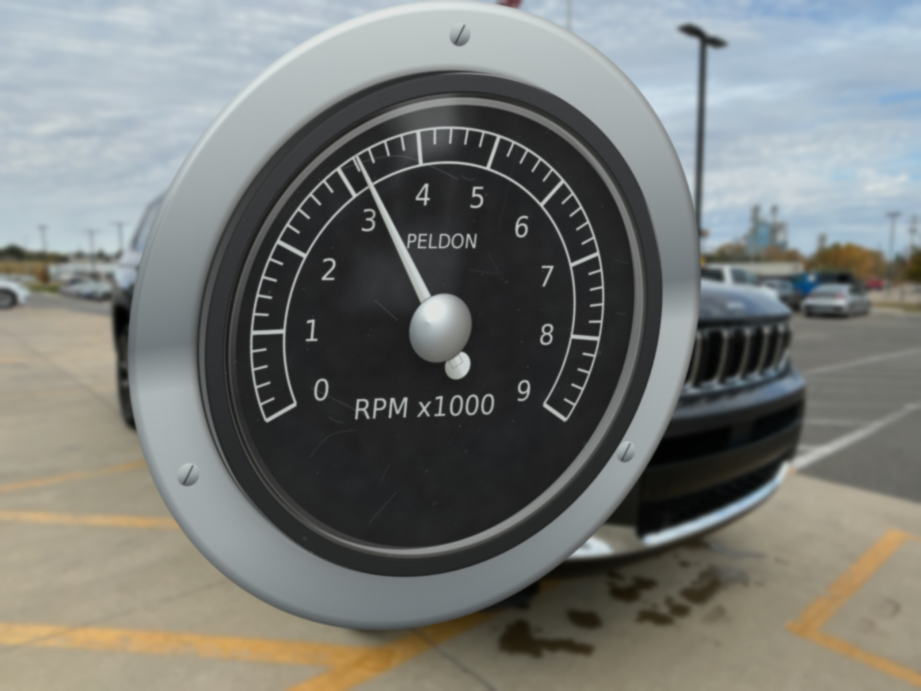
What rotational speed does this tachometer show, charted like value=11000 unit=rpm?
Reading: value=3200 unit=rpm
